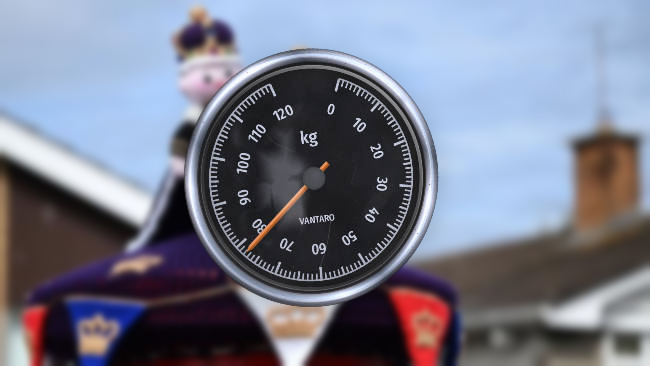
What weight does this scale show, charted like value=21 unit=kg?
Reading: value=78 unit=kg
